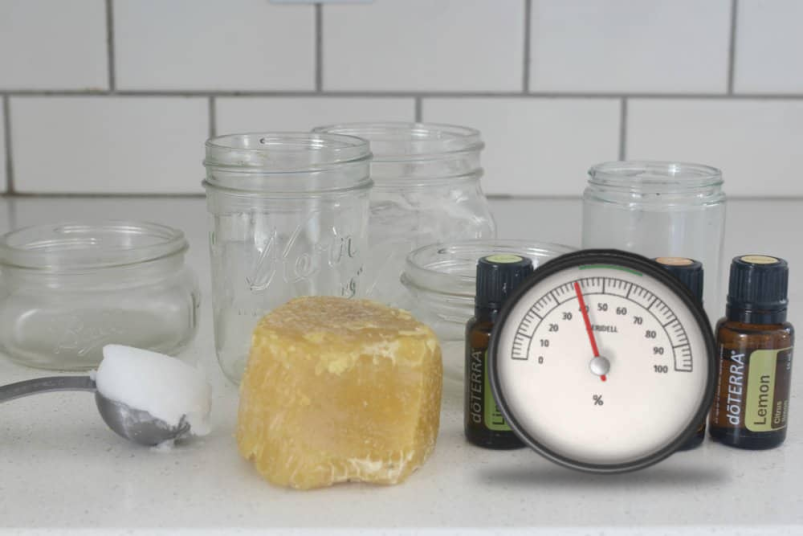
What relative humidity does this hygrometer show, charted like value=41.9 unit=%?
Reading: value=40 unit=%
